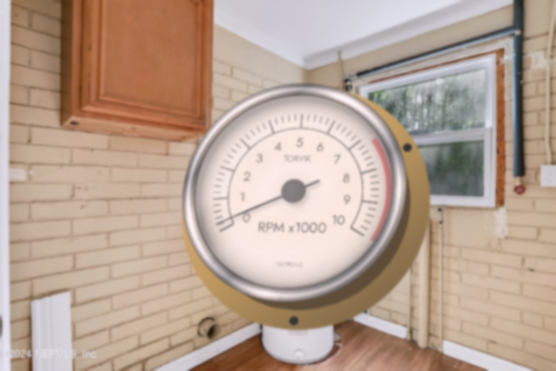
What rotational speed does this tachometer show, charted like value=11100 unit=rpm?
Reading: value=200 unit=rpm
